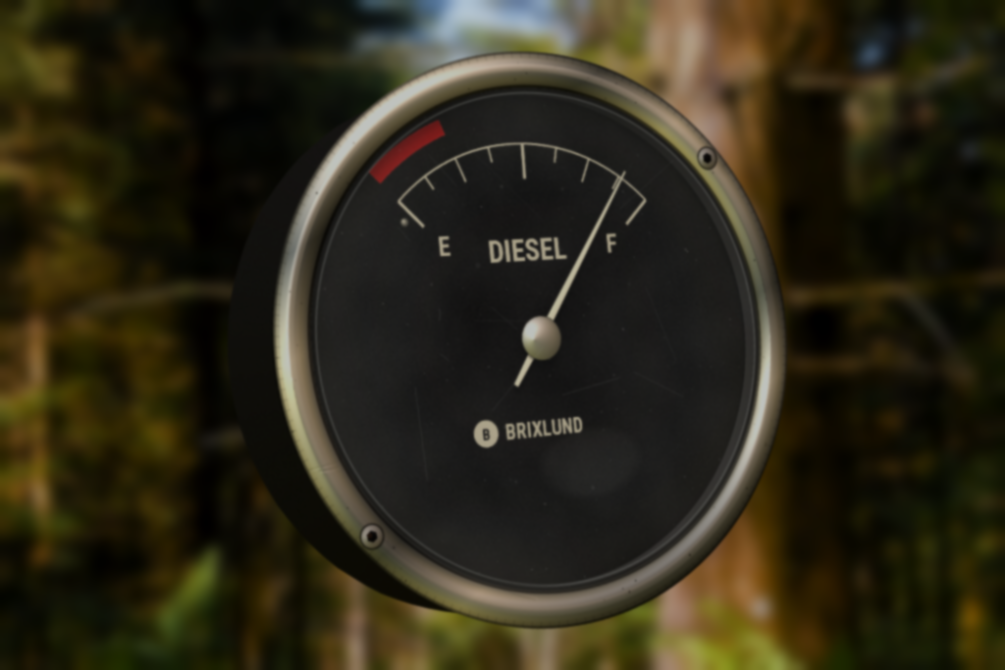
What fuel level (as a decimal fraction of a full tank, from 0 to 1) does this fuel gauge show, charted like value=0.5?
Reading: value=0.875
